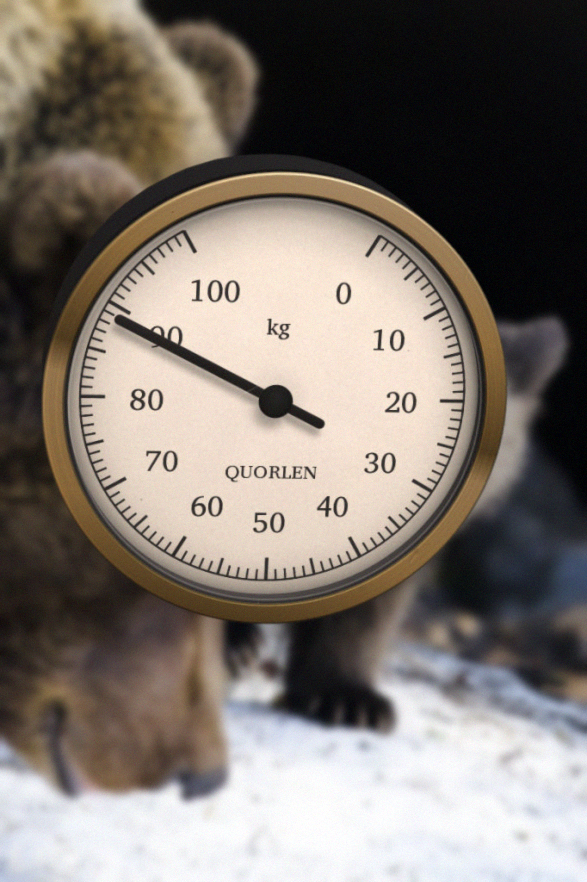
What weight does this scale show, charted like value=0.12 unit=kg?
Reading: value=89 unit=kg
